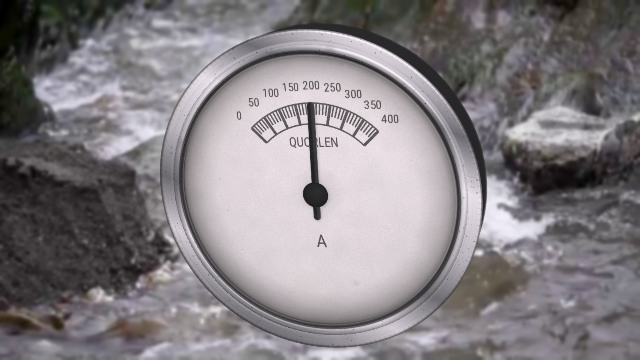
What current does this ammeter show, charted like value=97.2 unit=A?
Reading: value=200 unit=A
